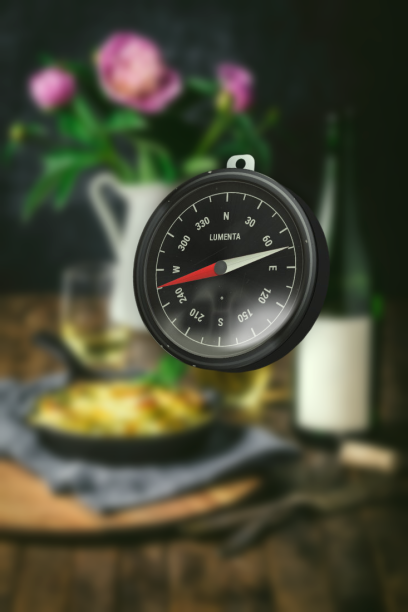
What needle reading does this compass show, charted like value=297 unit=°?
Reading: value=255 unit=°
